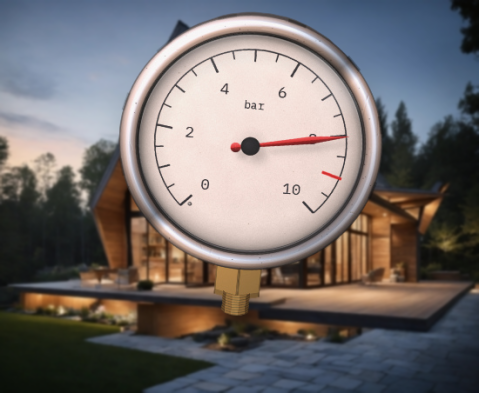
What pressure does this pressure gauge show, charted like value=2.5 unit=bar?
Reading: value=8 unit=bar
